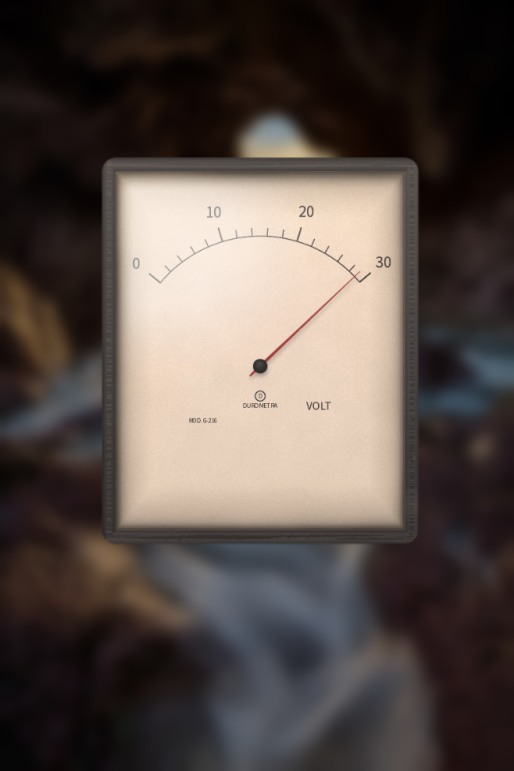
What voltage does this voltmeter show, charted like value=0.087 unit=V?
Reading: value=29 unit=V
